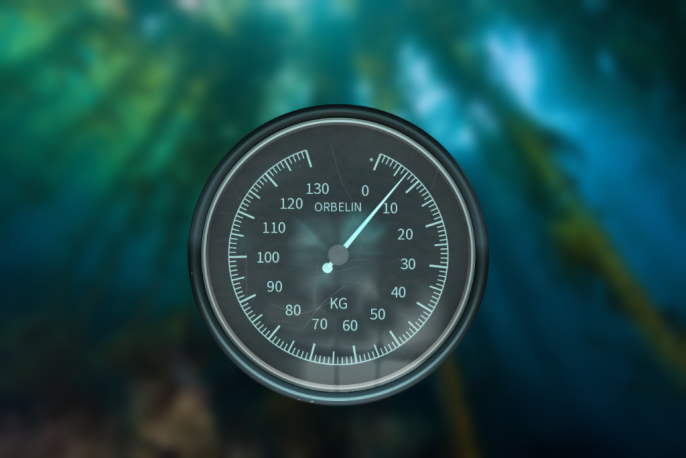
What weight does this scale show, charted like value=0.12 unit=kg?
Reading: value=7 unit=kg
